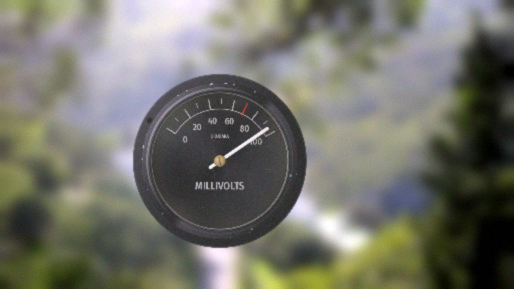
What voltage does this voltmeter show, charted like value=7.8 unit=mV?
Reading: value=95 unit=mV
